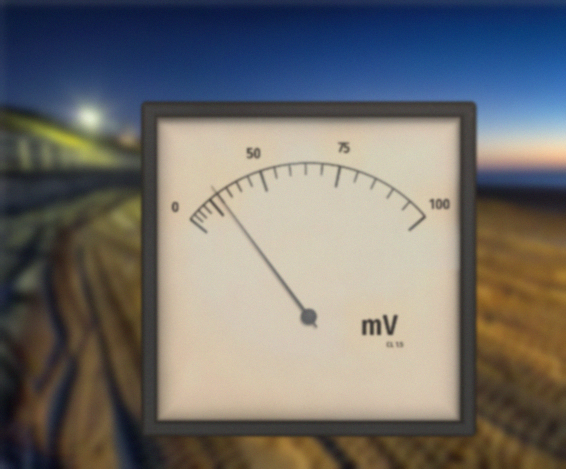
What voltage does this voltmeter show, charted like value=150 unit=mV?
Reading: value=30 unit=mV
